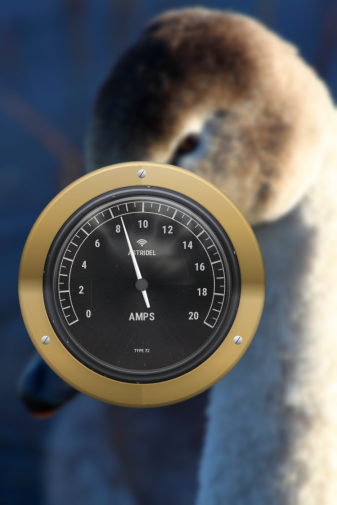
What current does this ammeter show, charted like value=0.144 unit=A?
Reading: value=8.5 unit=A
